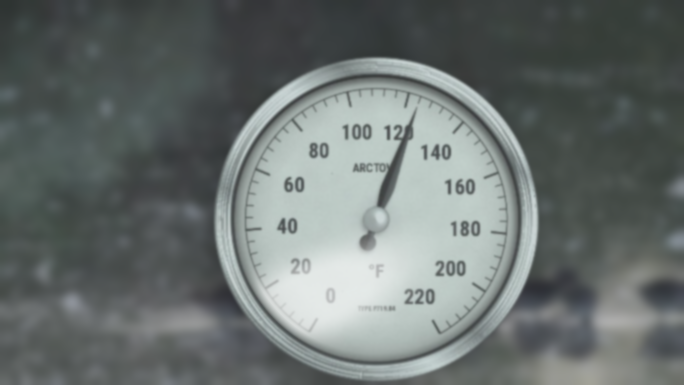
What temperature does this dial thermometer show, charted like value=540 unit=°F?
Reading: value=124 unit=°F
